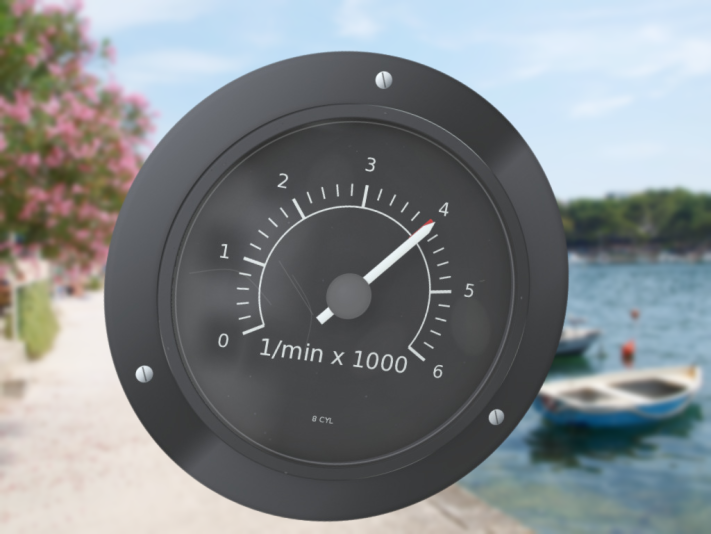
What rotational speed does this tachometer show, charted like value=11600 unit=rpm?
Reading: value=4000 unit=rpm
